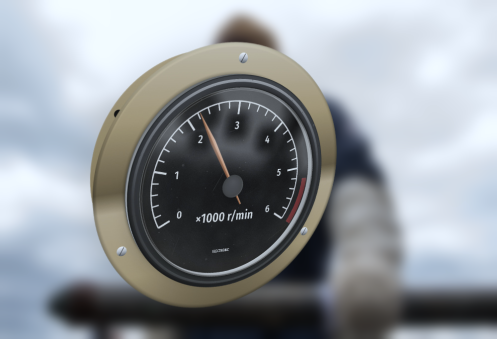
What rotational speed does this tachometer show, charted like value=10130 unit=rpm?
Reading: value=2200 unit=rpm
